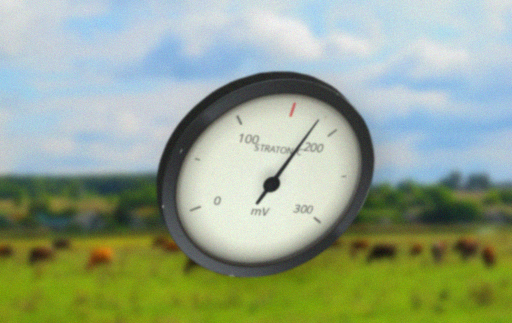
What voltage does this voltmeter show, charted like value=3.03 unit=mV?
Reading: value=175 unit=mV
